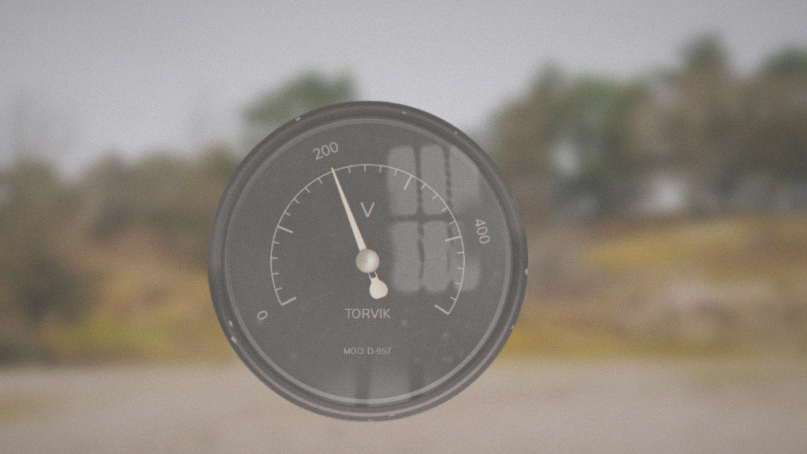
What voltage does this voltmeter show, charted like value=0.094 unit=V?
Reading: value=200 unit=V
